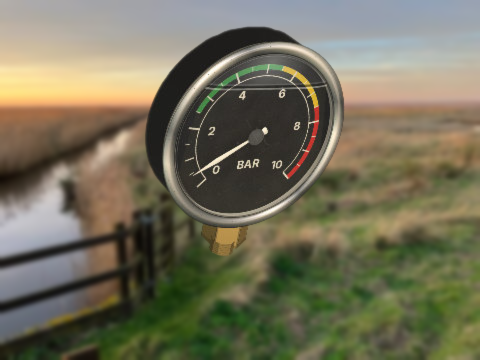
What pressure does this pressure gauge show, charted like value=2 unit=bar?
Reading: value=0.5 unit=bar
